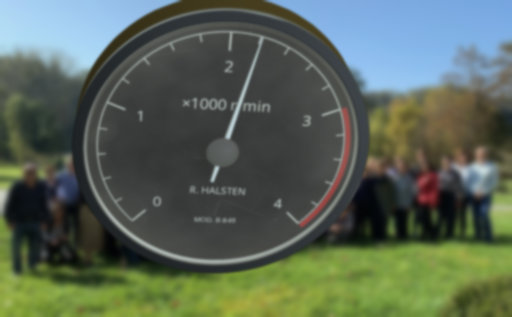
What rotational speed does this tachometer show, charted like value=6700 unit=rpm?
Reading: value=2200 unit=rpm
